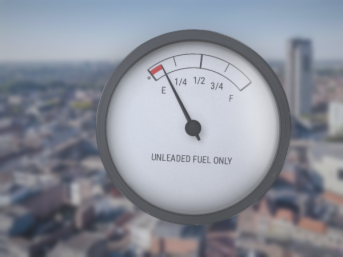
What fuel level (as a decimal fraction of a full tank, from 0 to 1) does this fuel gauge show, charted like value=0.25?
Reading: value=0.125
